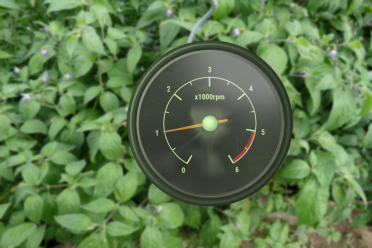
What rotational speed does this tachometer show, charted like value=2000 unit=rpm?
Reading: value=1000 unit=rpm
